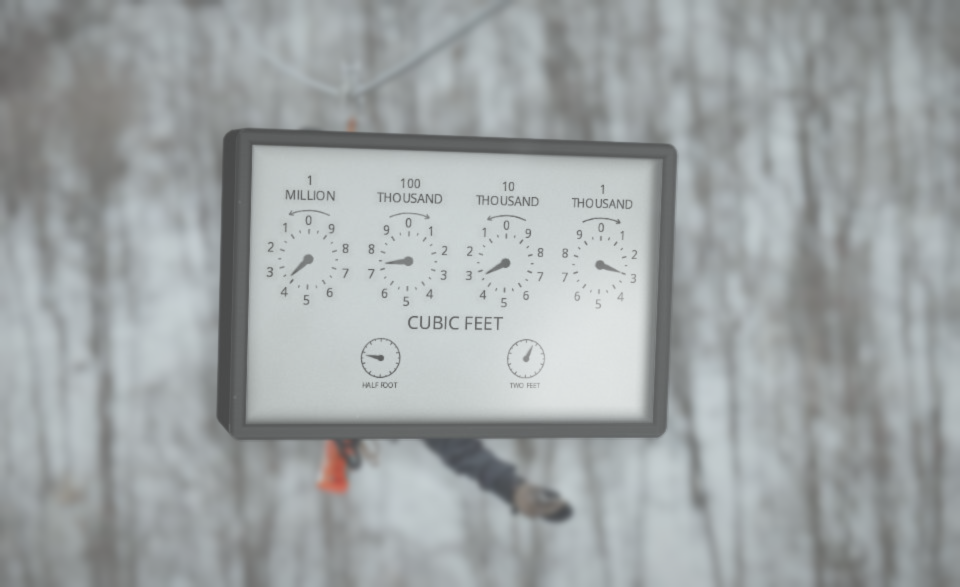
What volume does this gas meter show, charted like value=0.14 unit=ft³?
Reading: value=373300 unit=ft³
